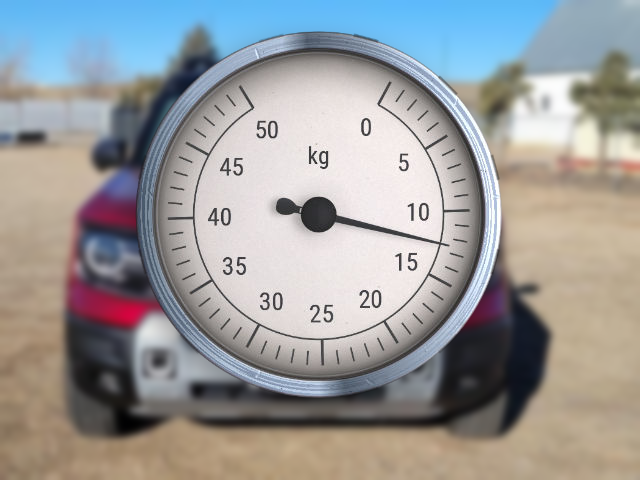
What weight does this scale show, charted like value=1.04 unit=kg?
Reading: value=12.5 unit=kg
